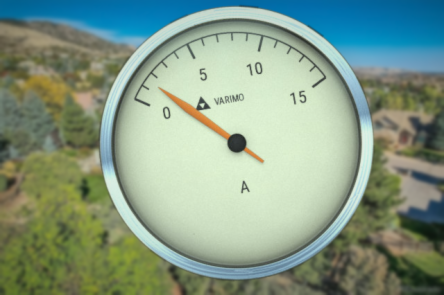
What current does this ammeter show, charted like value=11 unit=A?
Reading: value=1.5 unit=A
